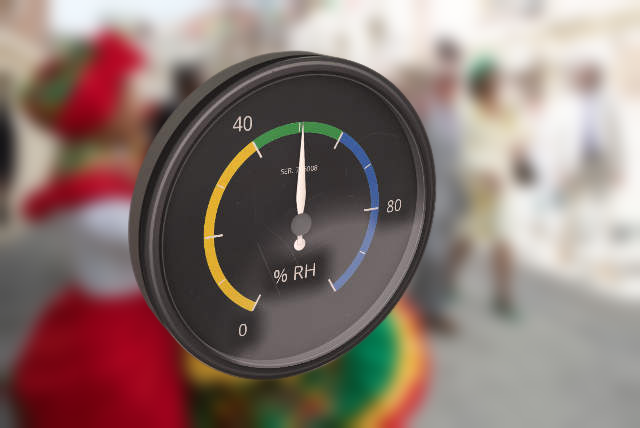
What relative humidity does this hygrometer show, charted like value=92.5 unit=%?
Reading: value=50 unit=%
